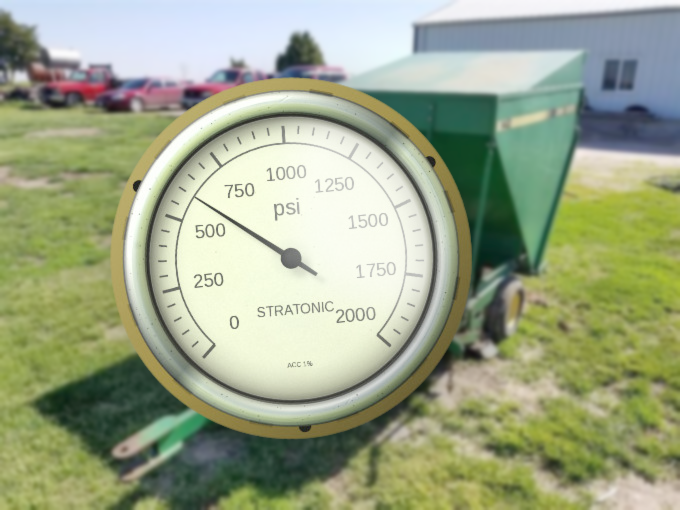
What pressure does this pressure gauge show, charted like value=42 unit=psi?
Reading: value=600 unit=psi
